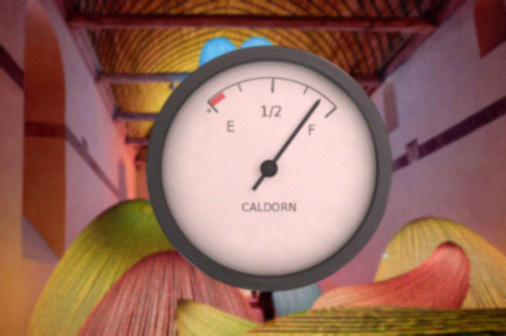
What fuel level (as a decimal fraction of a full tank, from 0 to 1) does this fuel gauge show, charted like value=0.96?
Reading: value=0.875
